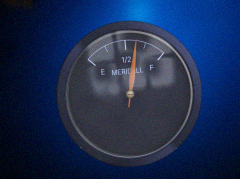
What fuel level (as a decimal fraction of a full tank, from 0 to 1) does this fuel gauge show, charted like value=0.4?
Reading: value=0.625
